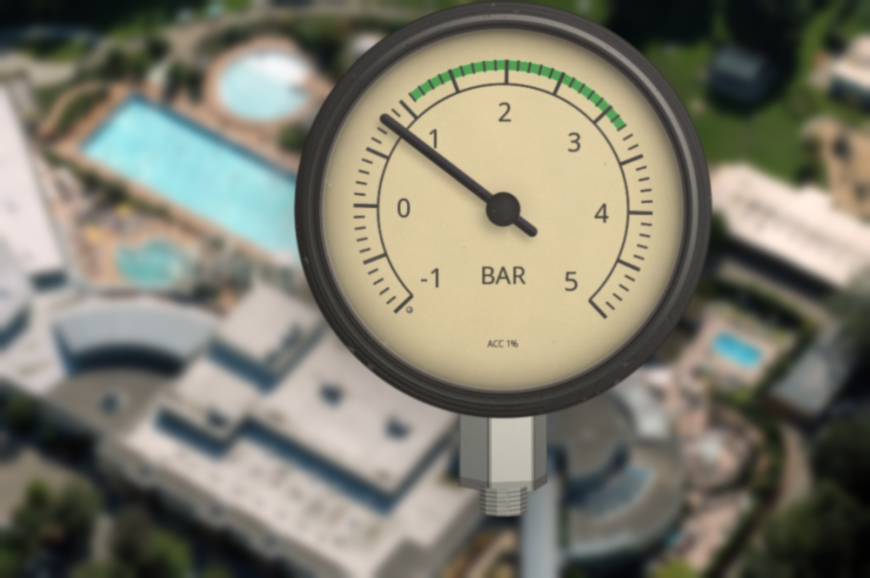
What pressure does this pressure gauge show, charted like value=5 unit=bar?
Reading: value=0.8 unit=bar
